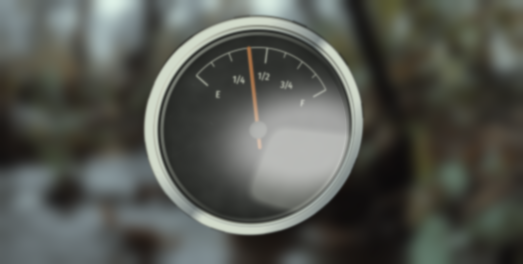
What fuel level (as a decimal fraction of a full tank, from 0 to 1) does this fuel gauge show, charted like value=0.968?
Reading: value=0.375
